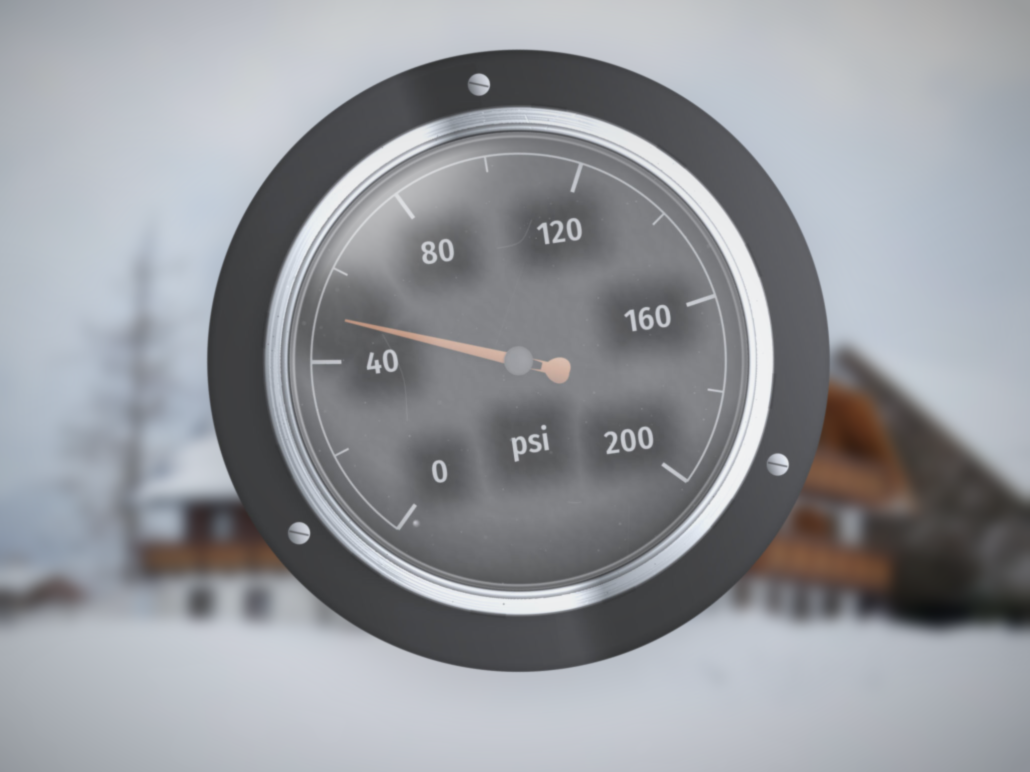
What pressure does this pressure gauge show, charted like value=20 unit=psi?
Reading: value=50 unit=psi
